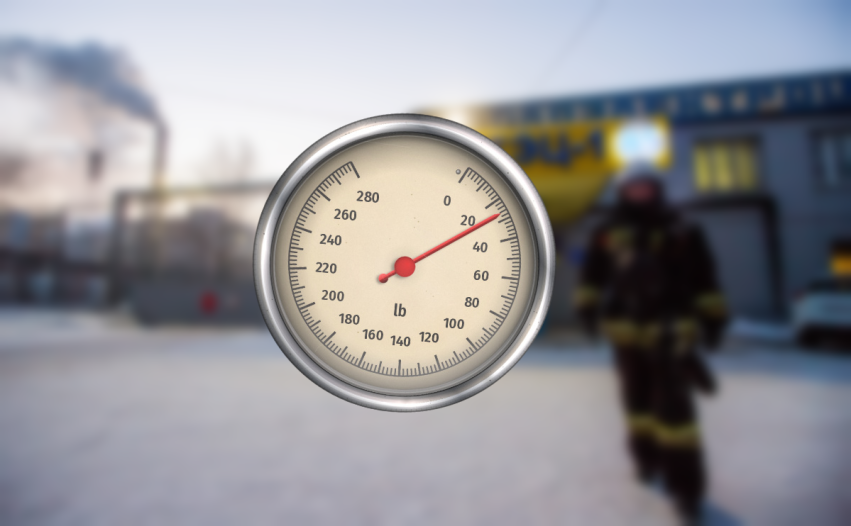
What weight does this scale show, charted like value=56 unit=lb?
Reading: value=26 unit=lb
